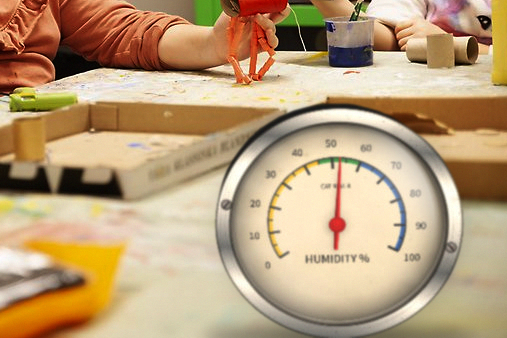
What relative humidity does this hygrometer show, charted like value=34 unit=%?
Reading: value=52.5 unit=%
